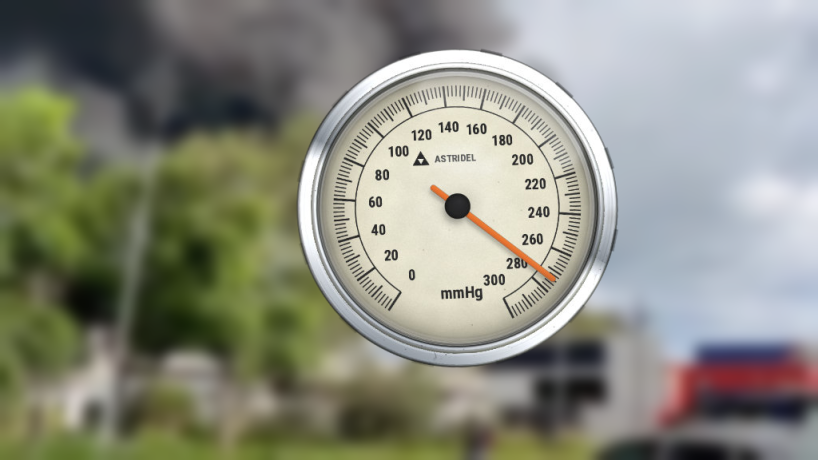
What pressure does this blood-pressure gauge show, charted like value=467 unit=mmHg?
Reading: value=274 unit=mmHg
